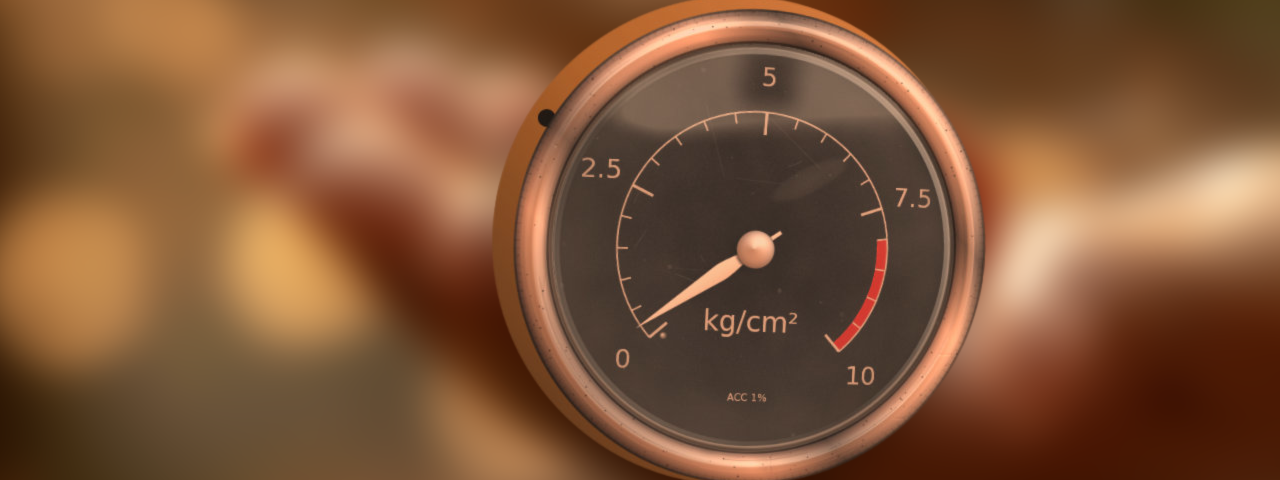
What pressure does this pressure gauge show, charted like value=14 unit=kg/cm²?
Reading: value=0.25 unit=kg/cm²
